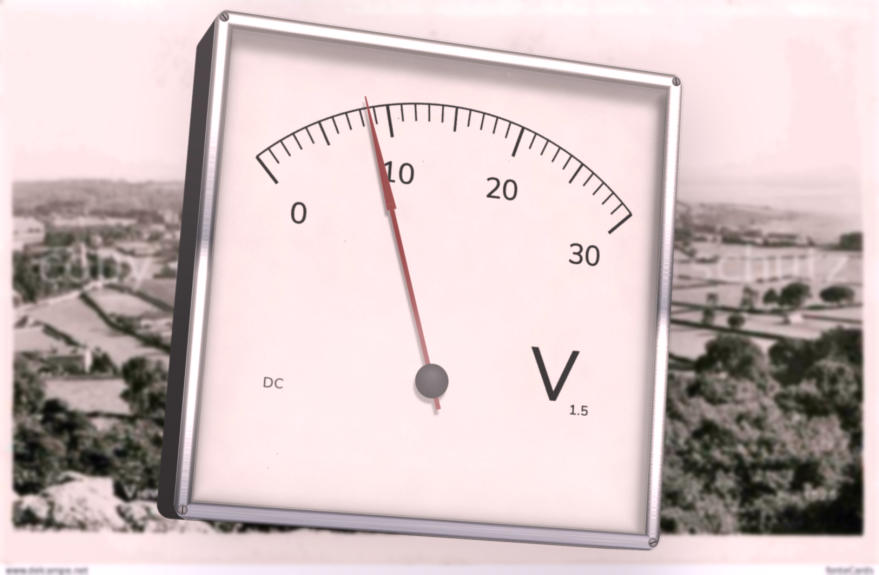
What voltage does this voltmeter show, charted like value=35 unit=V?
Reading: value=8.5 unit=V
